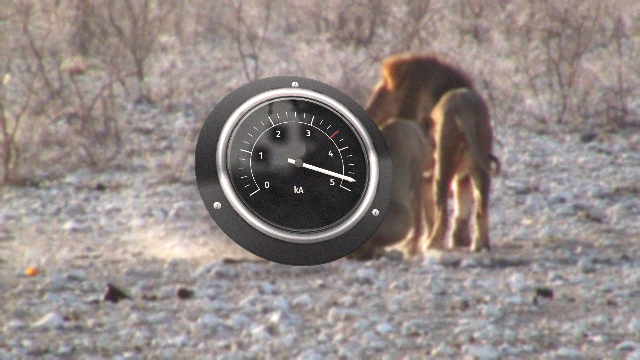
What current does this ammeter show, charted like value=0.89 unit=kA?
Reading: value=4.8 unit=kA
